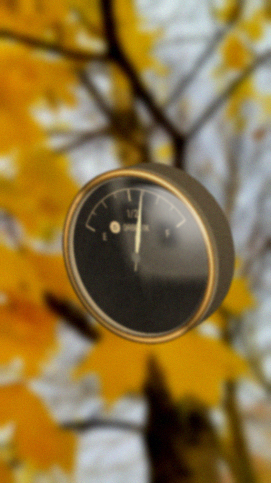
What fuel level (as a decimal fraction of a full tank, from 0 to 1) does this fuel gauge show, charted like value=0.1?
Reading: value=0.625
